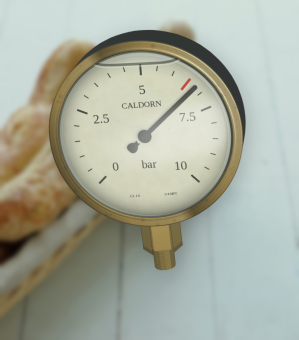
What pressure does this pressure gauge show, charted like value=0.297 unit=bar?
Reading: value=6.75 unit=bar
